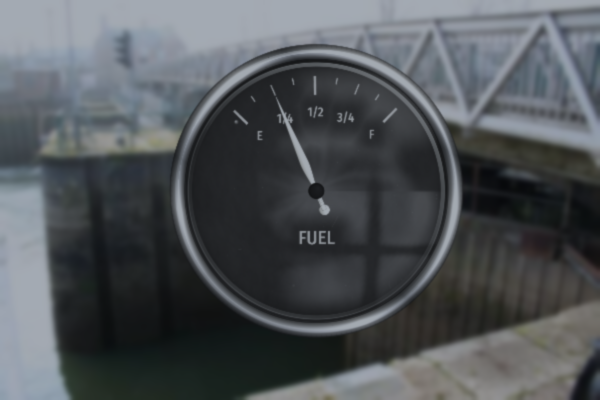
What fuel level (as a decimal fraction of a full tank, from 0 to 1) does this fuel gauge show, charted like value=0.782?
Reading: value=0.25
